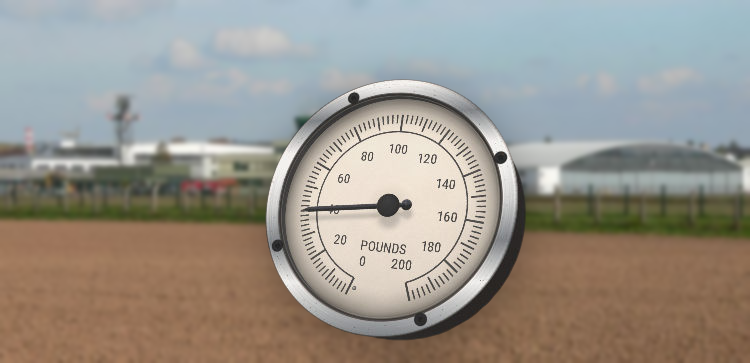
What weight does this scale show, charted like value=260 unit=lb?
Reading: value=40 unit=lb
